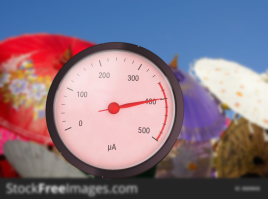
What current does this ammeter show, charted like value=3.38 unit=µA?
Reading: value=400 unit=µA
